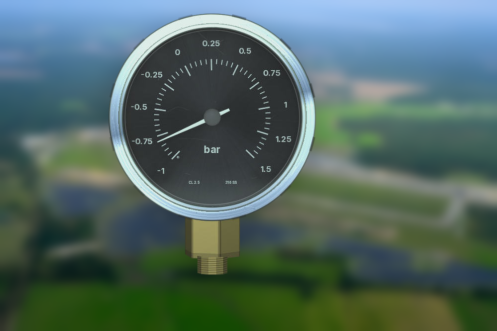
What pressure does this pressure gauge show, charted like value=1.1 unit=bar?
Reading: value=-0.8 unit=bar
